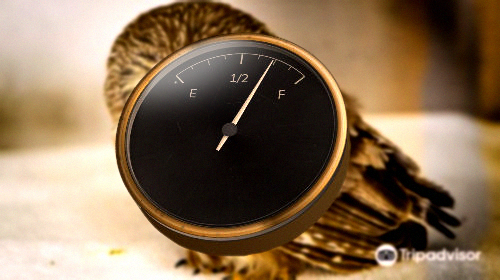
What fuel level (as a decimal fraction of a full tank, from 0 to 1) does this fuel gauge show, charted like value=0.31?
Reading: value=0.75
